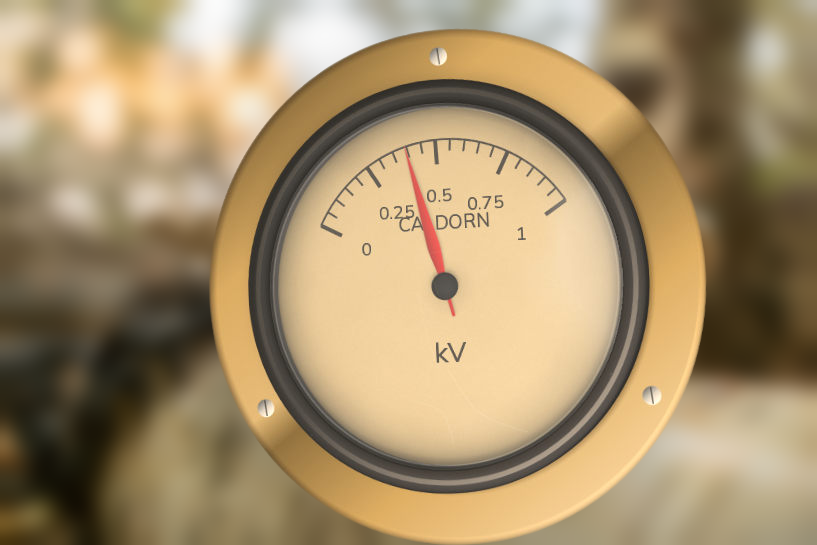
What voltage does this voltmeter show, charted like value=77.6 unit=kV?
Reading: value=0.4 unit=kV
